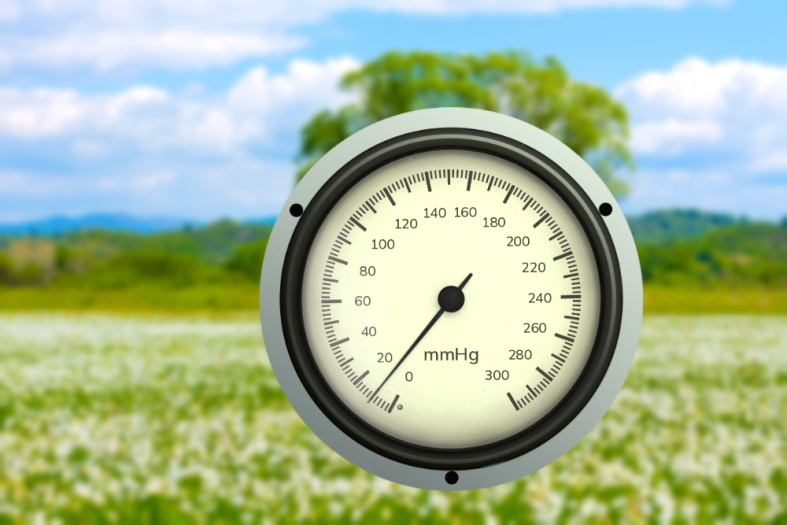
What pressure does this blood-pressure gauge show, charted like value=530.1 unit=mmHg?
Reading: value=10 unit=mmHg
